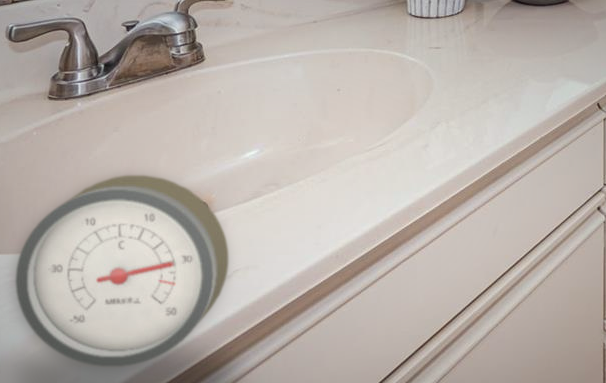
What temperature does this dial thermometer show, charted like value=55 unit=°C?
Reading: value=30 unit=°C
